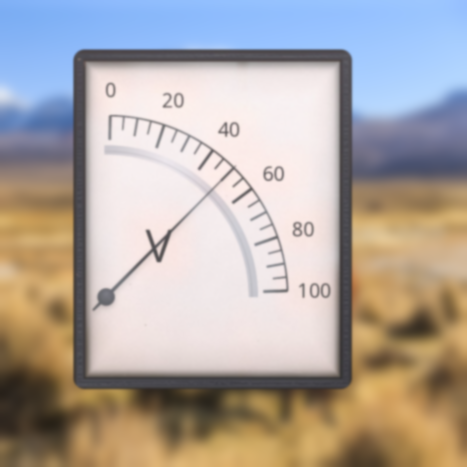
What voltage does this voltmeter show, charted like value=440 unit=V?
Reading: value=50 unit=V
